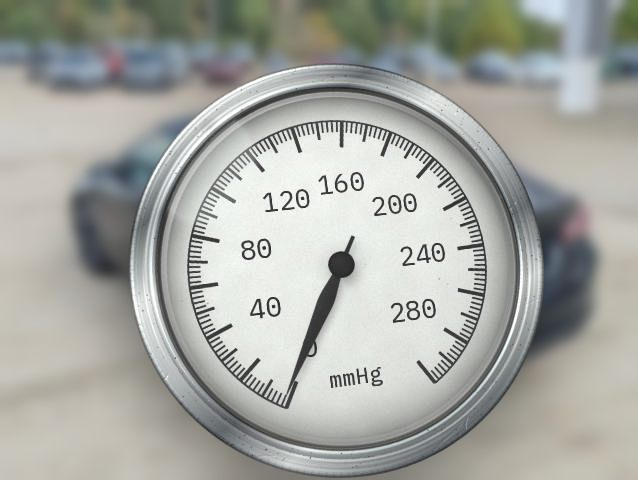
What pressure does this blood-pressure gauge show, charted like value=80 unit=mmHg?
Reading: value=2 unit=mmHg
